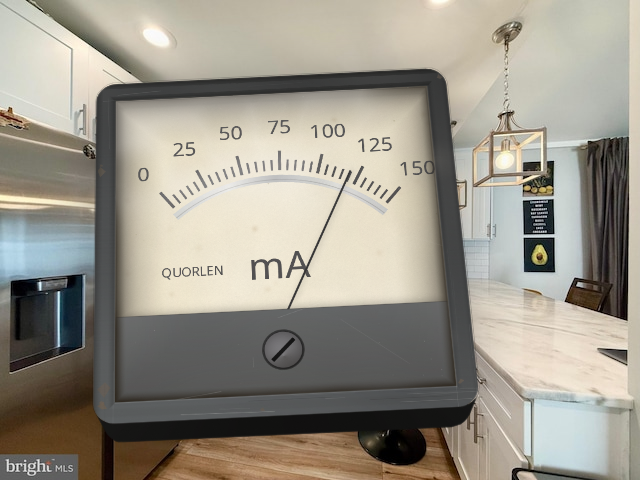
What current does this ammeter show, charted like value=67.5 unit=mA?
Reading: value=120 unit=mA
